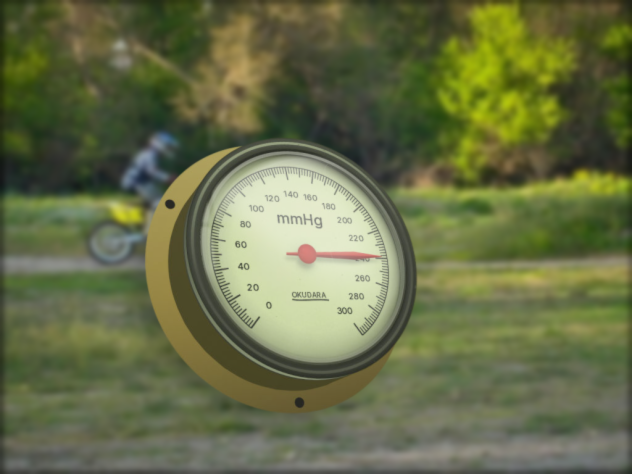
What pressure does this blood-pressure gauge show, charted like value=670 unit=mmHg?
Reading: value=240 unit=mmHg
